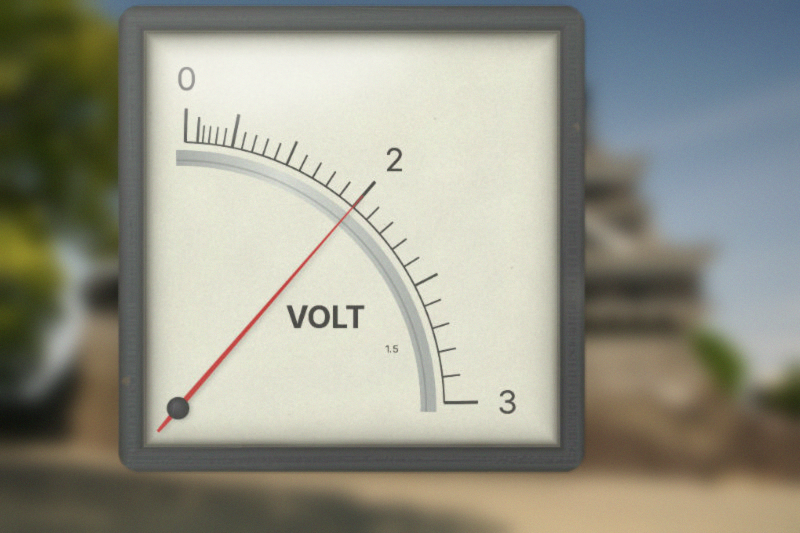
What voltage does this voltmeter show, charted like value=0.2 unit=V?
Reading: value=2 unit=V
